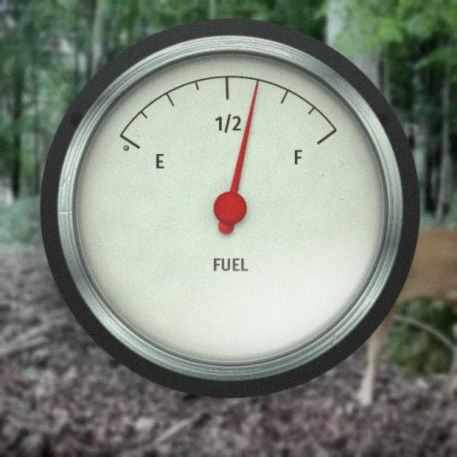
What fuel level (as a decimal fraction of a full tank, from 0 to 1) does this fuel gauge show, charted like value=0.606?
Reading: value=0.625
